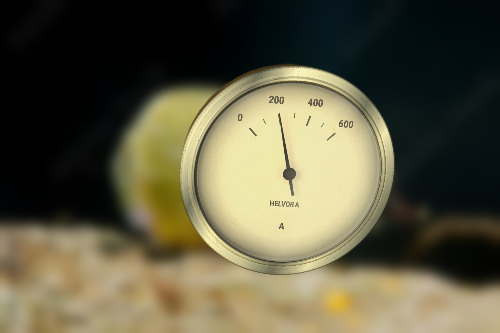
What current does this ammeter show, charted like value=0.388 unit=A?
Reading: value=200 unit=A
